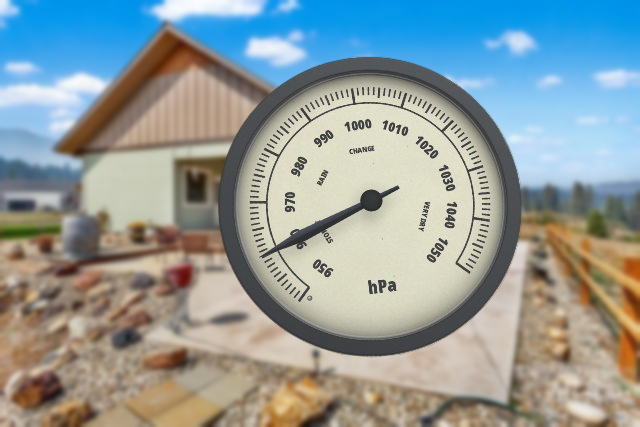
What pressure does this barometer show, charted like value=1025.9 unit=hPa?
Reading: value=960 unit=hPa
